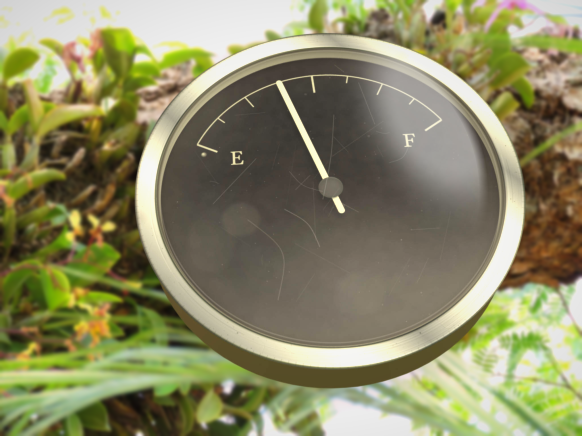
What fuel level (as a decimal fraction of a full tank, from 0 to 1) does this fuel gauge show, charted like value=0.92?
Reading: value=0.375
